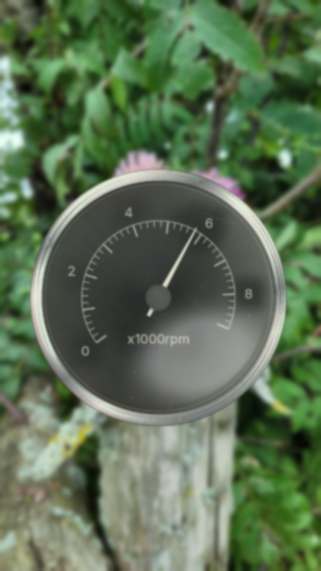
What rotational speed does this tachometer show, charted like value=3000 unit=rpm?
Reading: value=5800 unit=rpm
